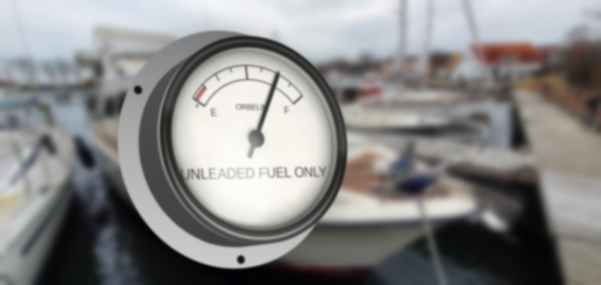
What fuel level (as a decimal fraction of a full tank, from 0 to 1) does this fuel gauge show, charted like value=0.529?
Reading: value=0.75
